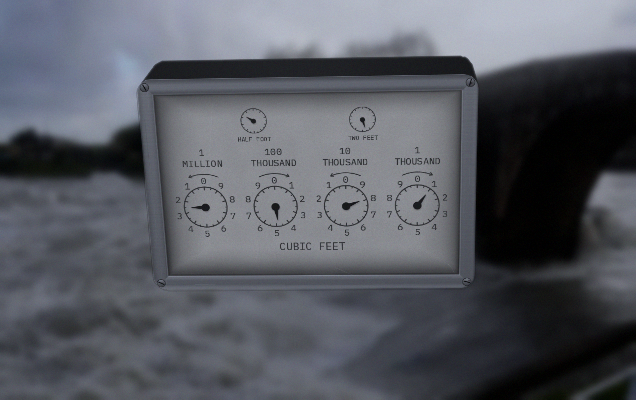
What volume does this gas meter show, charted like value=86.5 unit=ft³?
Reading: value=248100 unit=ft³
